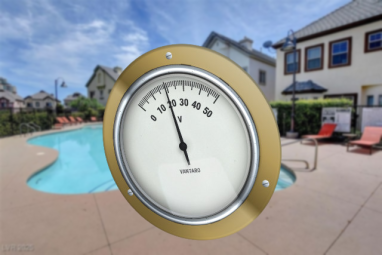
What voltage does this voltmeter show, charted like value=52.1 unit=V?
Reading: value=20 unit=V
